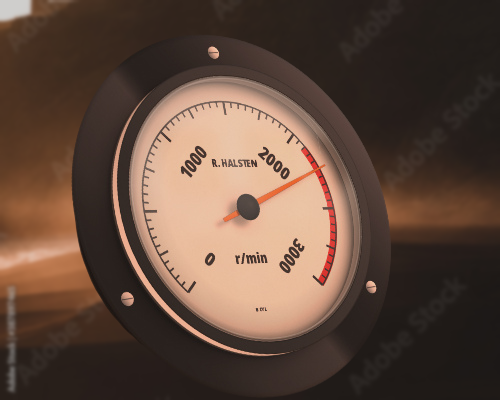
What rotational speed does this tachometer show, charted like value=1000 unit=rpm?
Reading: value=2250 unit=rpm
